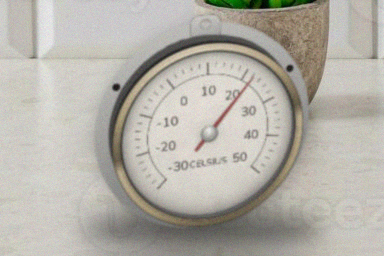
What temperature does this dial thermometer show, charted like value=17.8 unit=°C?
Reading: value=22 unit=°C
